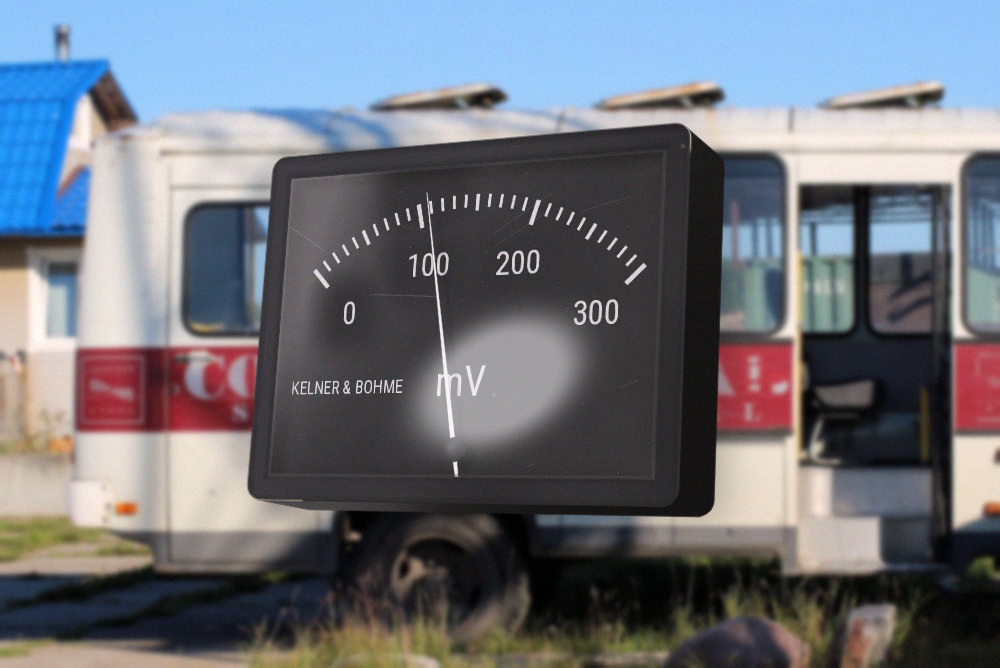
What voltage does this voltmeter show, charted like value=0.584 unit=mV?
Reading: value=110 unit=mV
